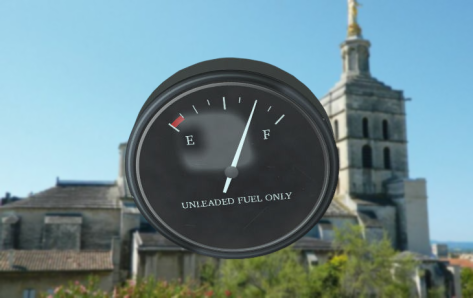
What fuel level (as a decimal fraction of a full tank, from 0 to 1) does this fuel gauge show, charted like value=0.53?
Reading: value=0.75
